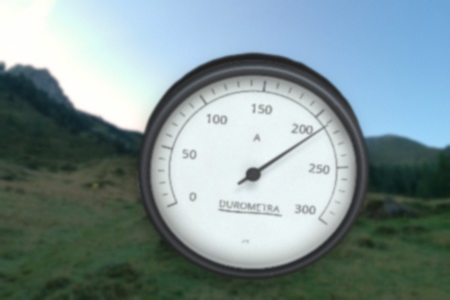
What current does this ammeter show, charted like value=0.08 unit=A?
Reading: value=210 unit=A
